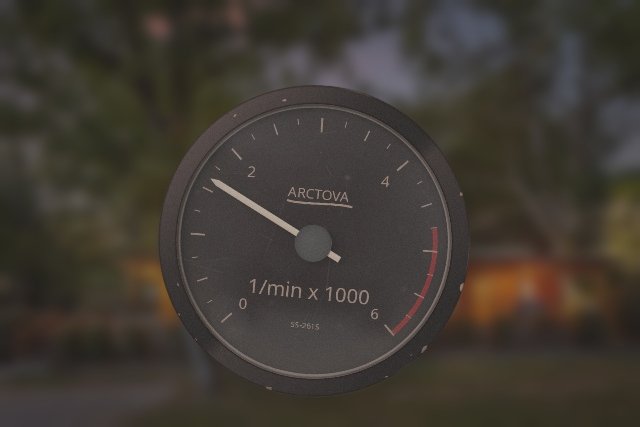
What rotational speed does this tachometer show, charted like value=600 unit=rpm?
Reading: value=1625 unit=rpm
